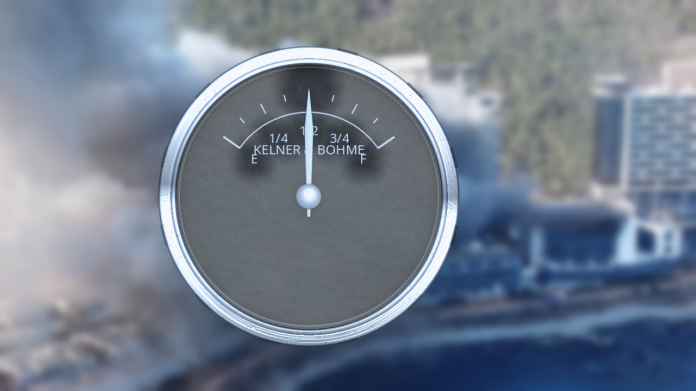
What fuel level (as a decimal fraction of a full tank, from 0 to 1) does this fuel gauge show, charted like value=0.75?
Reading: value=0.5
